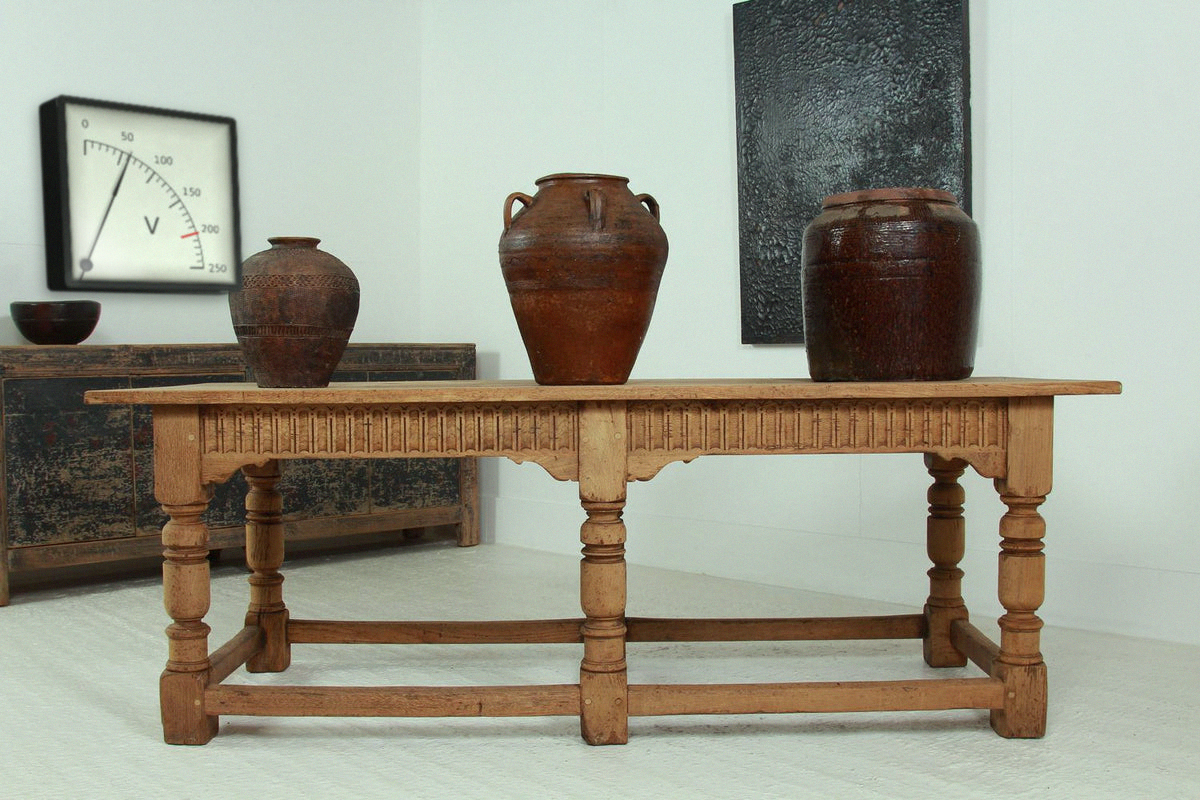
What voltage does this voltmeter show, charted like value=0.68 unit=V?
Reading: value=60 unit=V
